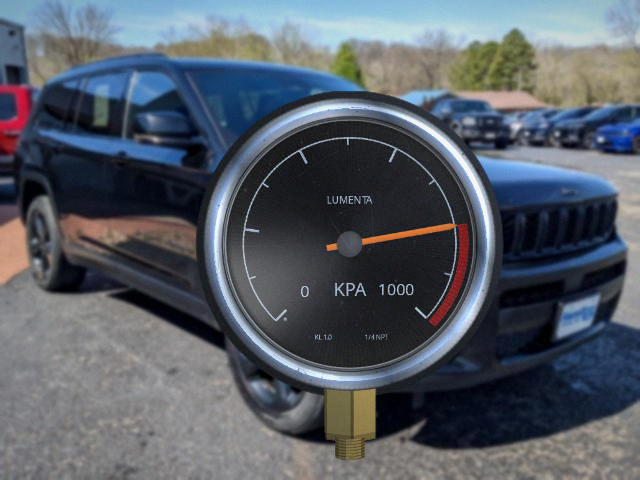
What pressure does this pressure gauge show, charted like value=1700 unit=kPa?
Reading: value=800 unit=kPa
